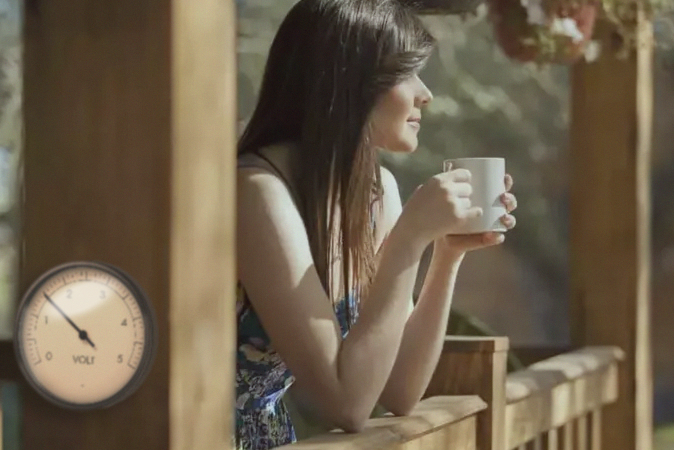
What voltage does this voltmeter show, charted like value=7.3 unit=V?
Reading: value=1.5 unit=V
